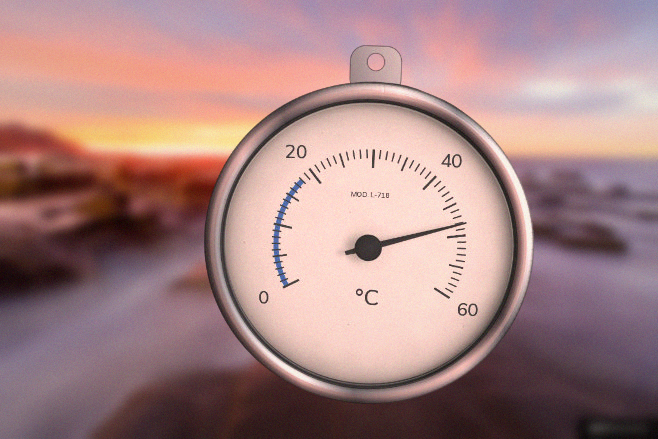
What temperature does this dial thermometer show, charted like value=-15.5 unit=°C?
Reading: value=48 unit=°C
